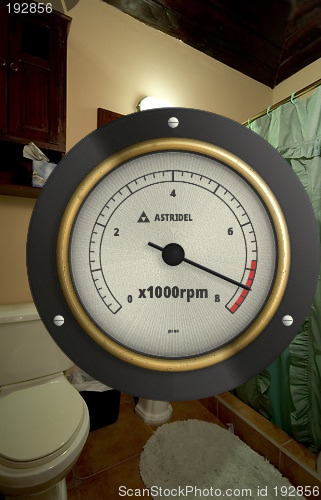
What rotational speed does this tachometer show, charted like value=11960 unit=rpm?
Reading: value=7400 unit=rpm
